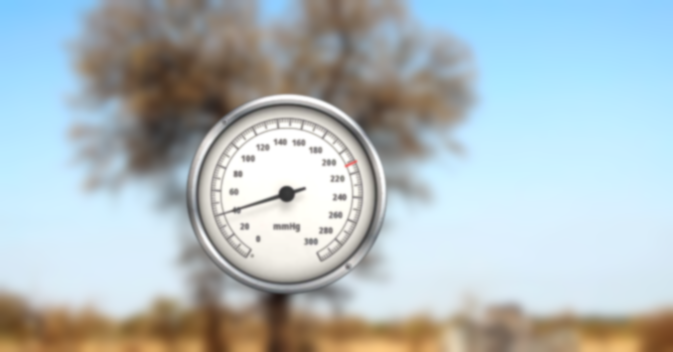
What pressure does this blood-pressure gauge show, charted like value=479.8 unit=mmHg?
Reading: value=40 unit=mmHg
